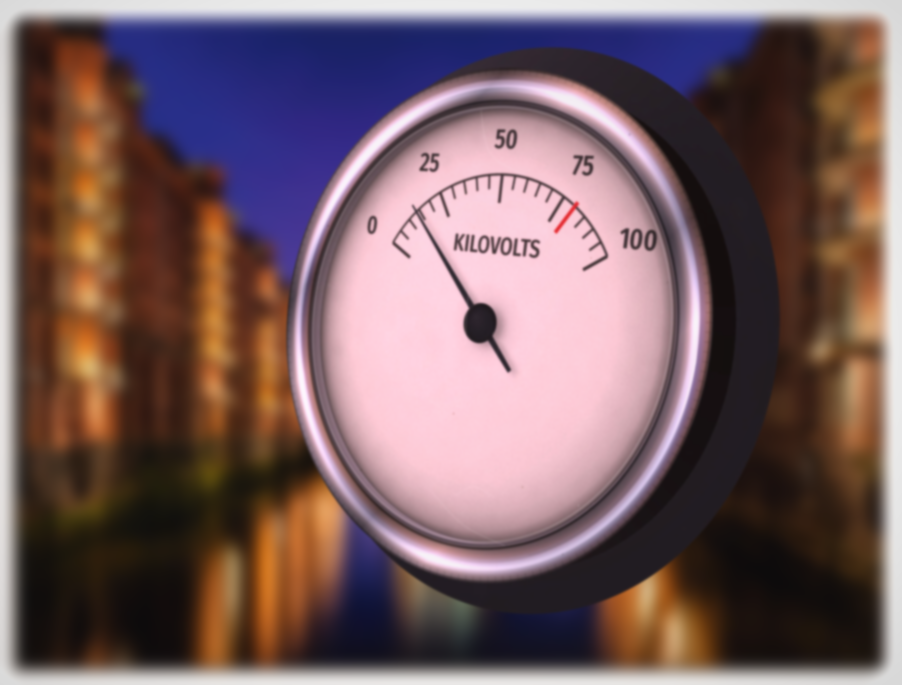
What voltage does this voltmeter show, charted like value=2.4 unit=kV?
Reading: value=15 unit=kV
